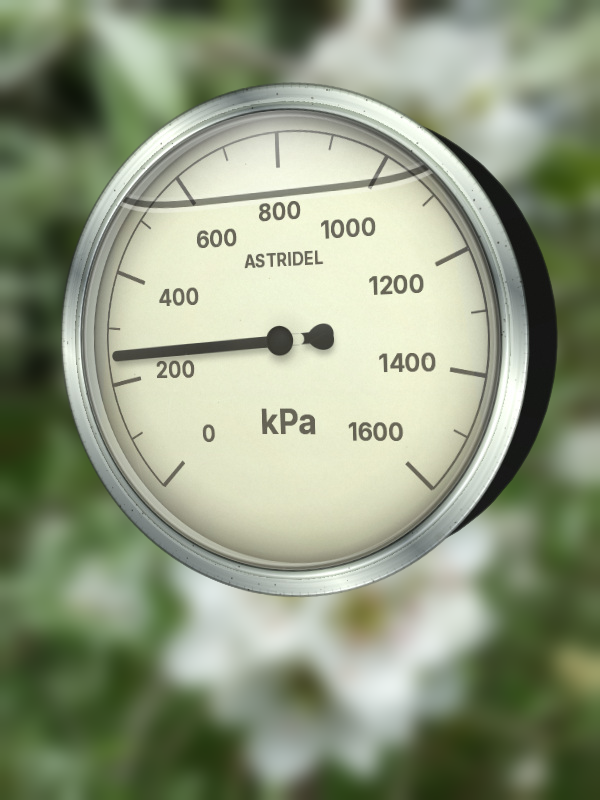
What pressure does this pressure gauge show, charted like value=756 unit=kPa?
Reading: value=250 unit=kPa
